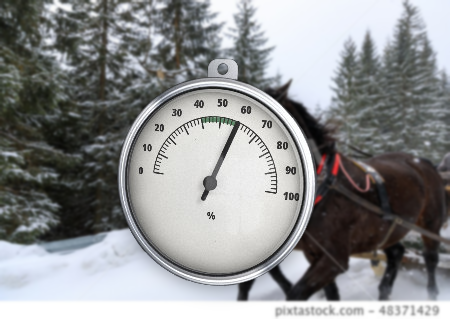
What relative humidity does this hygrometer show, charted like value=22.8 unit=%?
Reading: value=60 unit=%
